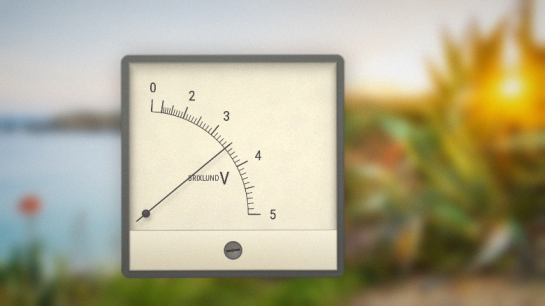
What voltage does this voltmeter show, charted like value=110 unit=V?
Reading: value=3.5 unit=V
